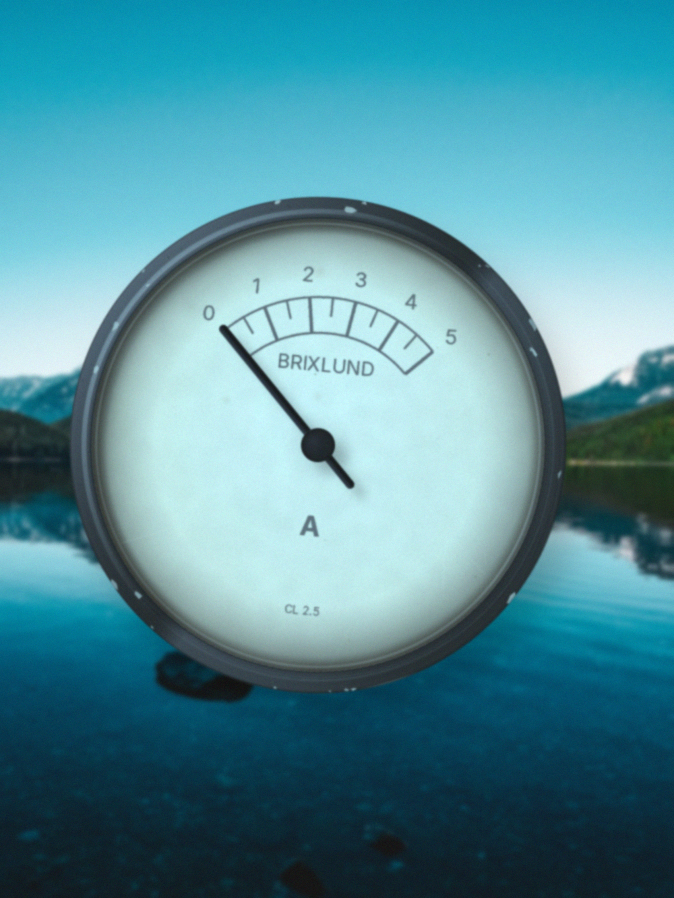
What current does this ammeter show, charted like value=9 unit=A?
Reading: value=0 unit=A
